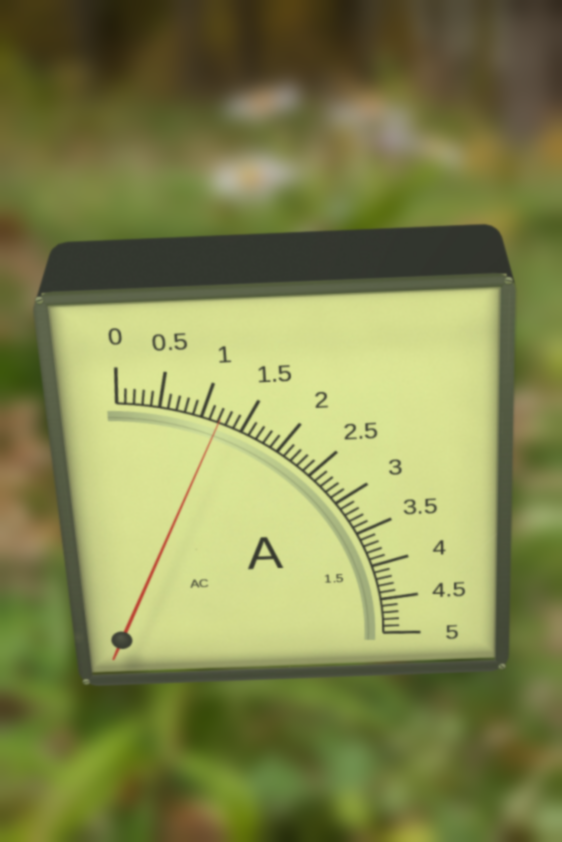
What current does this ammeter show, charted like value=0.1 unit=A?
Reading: value=1.2 unit=A
